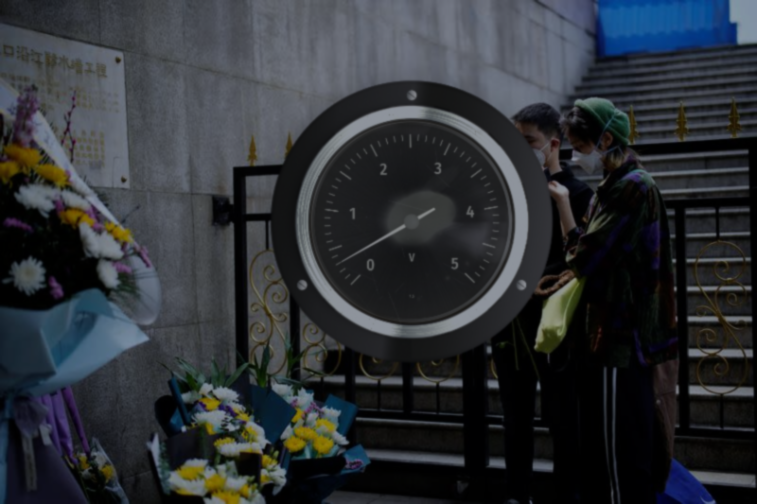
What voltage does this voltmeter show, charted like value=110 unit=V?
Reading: value=0.3 unit=V
